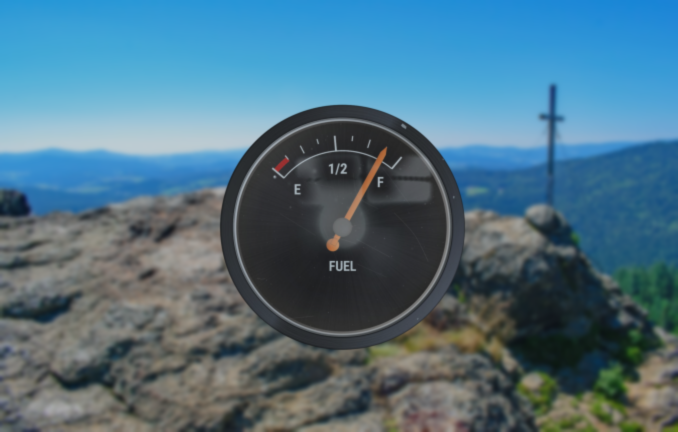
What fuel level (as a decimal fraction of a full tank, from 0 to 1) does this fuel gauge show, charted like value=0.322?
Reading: value=0.875
